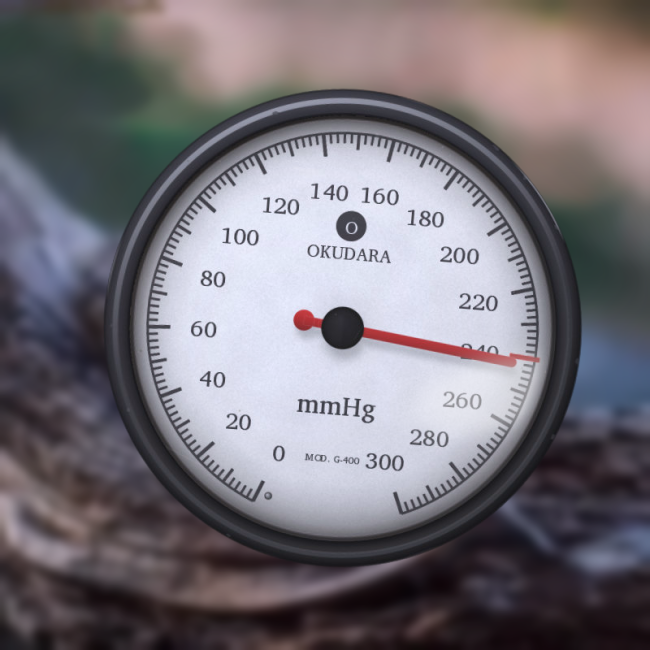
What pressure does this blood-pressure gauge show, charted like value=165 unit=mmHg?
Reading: value=242 unit=mmHg
